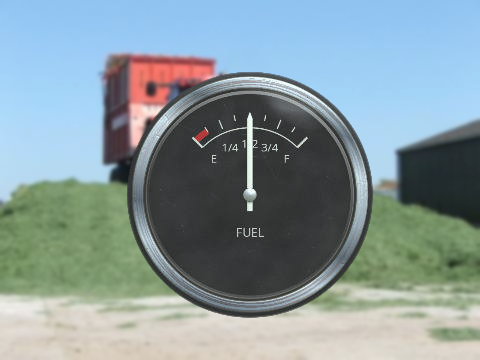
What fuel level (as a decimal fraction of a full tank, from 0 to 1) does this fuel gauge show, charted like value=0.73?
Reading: value=0.5
